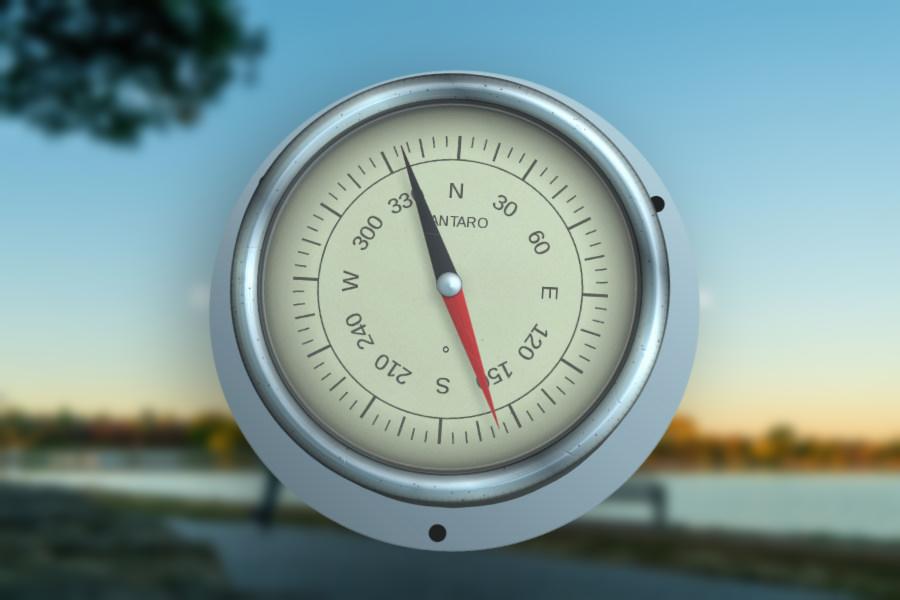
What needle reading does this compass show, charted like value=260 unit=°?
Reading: value=157.5 unit=°
